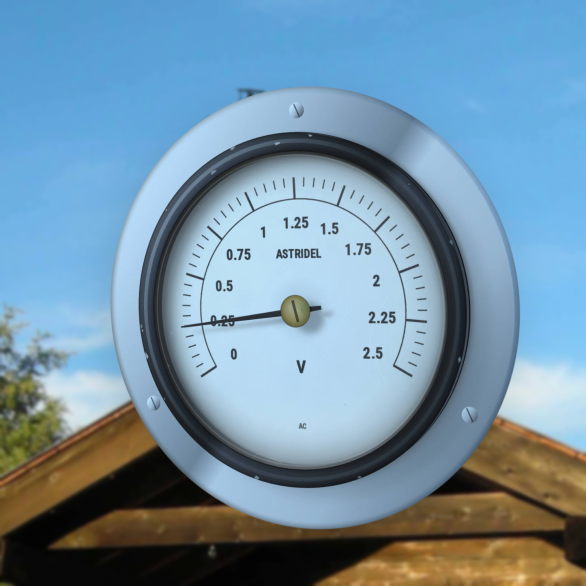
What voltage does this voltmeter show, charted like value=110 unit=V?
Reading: value=0.25 unit=V
